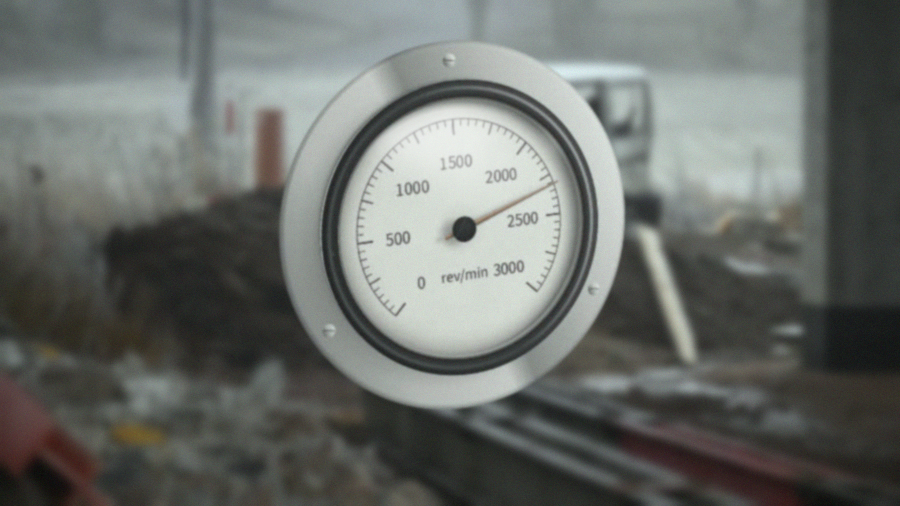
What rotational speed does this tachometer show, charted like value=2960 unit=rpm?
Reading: value=2300 unit=rpm
